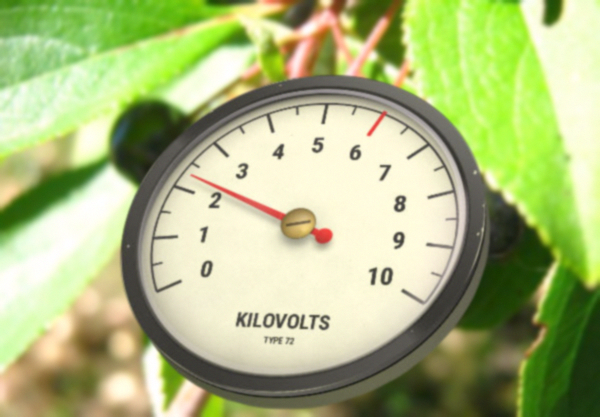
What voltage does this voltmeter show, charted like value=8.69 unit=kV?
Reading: value=2.25 unit=kV
